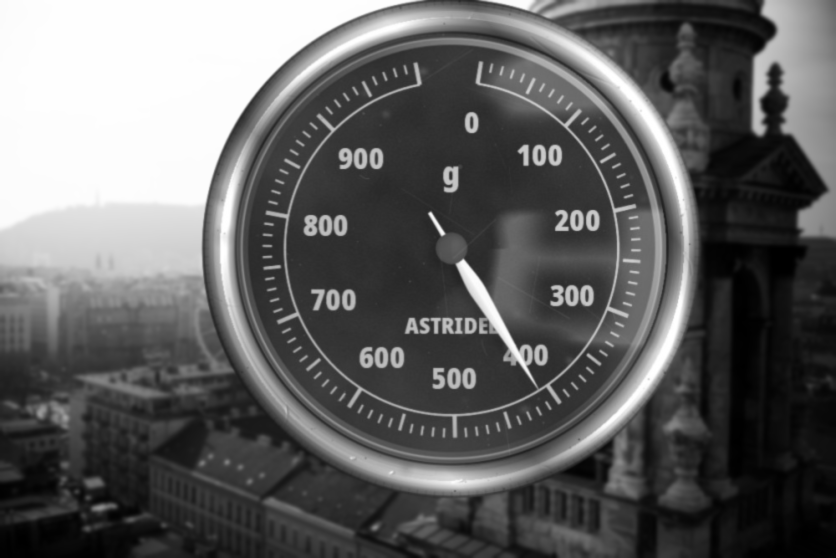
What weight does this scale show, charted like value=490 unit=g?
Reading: value=410 unit=g
